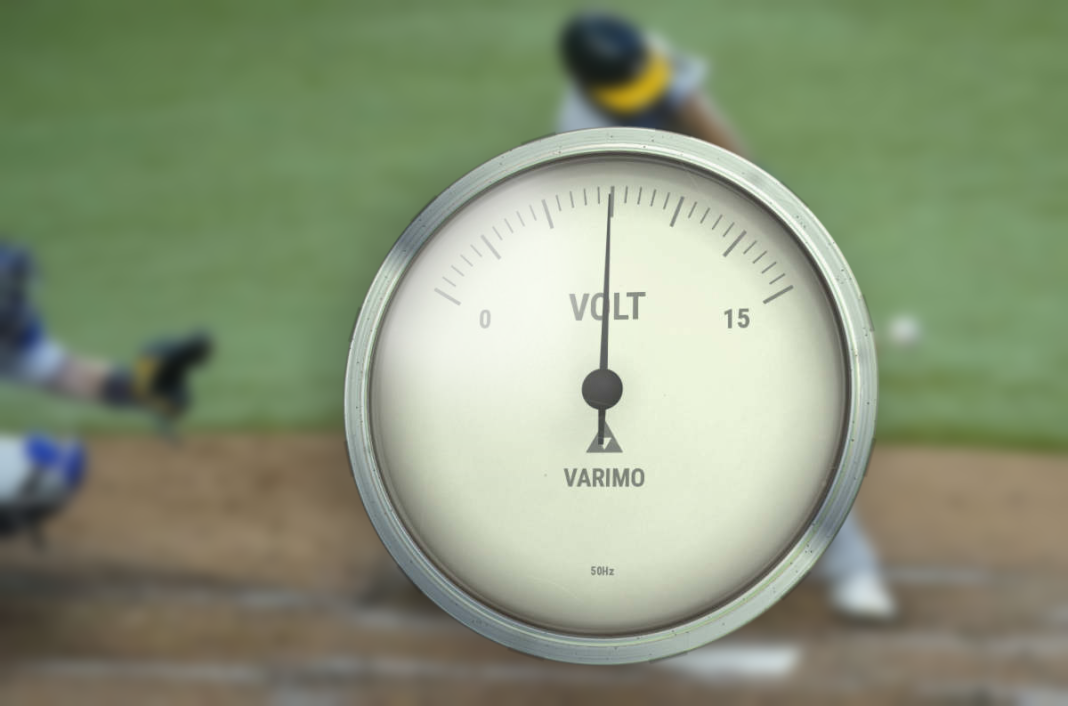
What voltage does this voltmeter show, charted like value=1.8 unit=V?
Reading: value=7.5 unit=V
